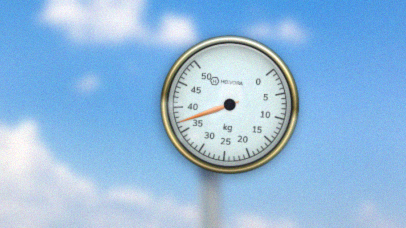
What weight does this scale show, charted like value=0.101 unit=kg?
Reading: value=37 unit=kg
